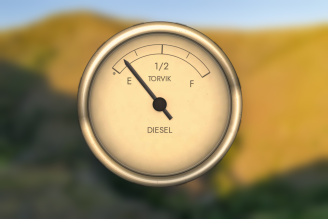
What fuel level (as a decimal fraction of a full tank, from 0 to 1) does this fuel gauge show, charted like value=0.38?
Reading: value=0.125
